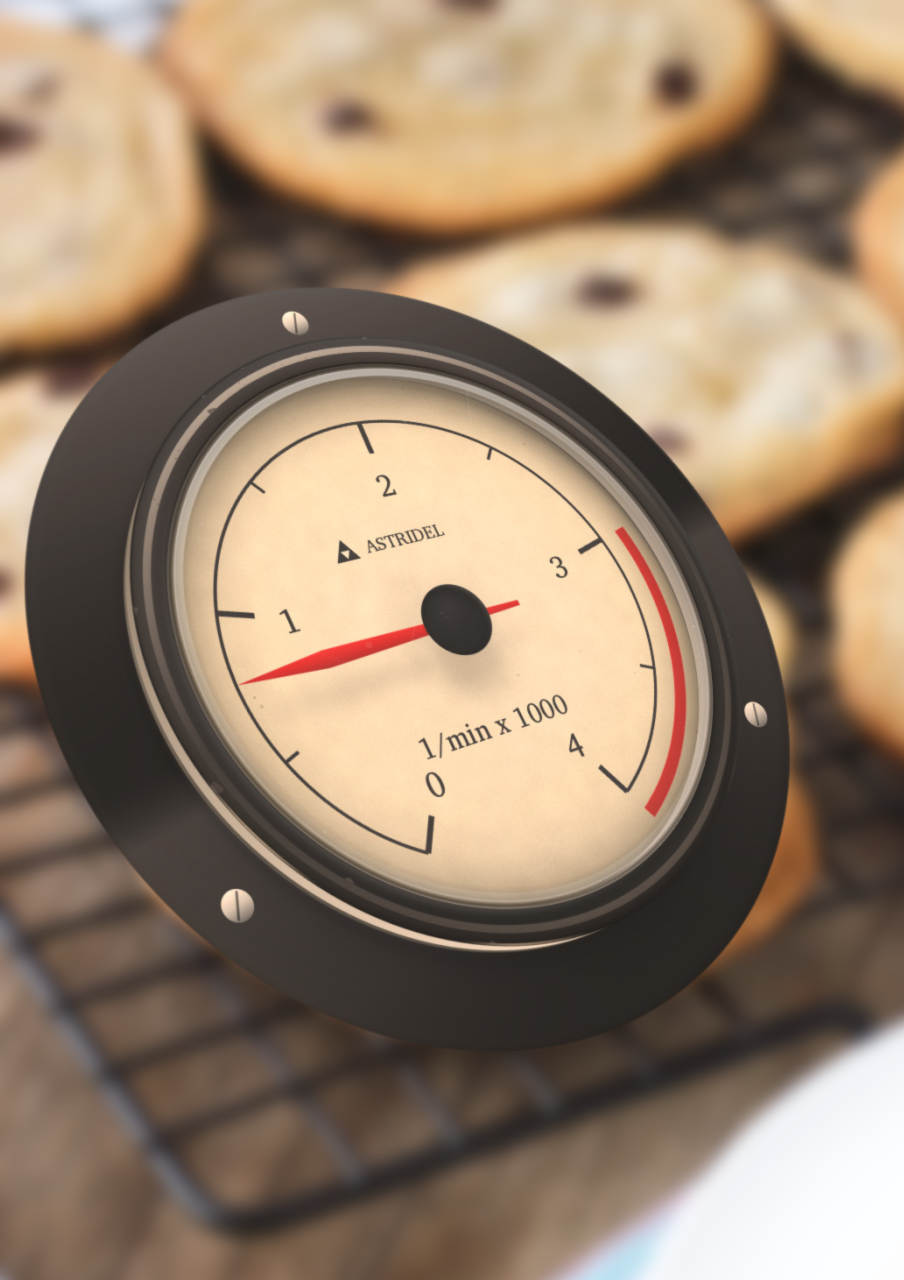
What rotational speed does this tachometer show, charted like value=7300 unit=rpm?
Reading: value=750 unit=rpm
